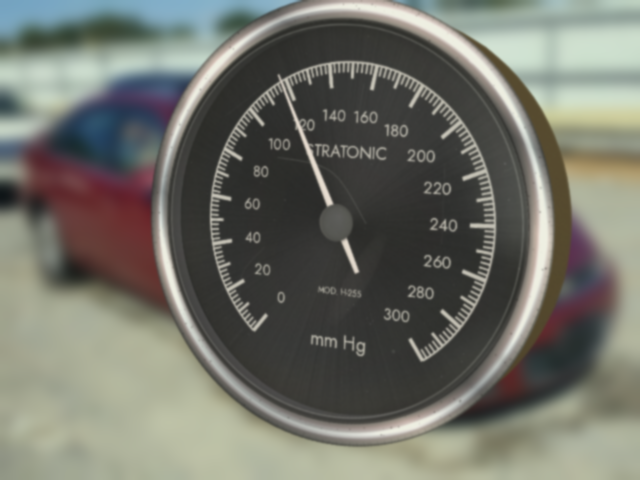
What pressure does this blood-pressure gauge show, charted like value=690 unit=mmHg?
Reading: value=120 unit=mmHg
